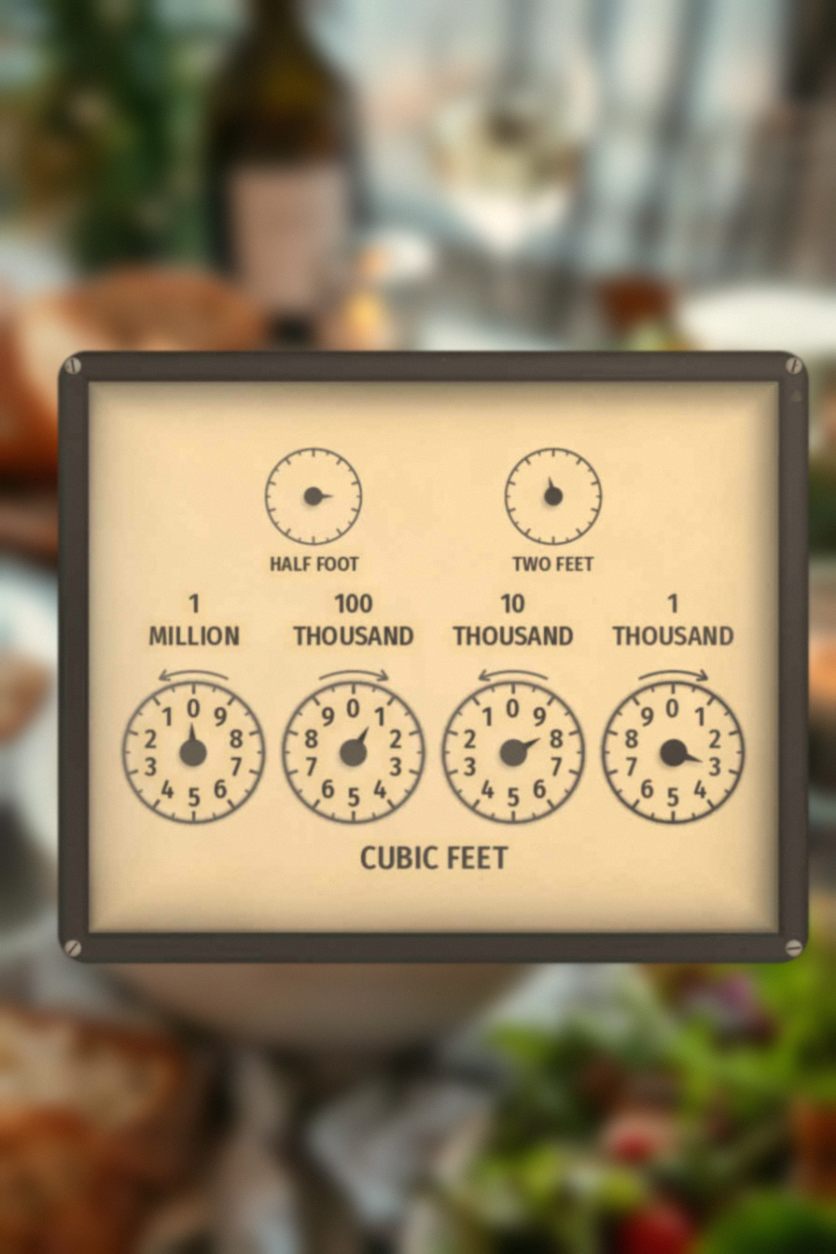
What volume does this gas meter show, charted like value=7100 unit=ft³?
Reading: value=8300 unit=ft³
